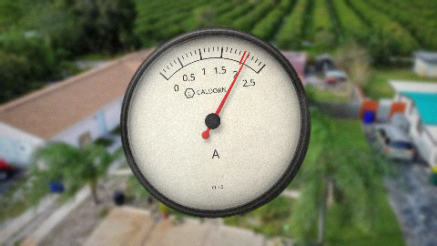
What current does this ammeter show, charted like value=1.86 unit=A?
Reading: value=2.1 unit=A
